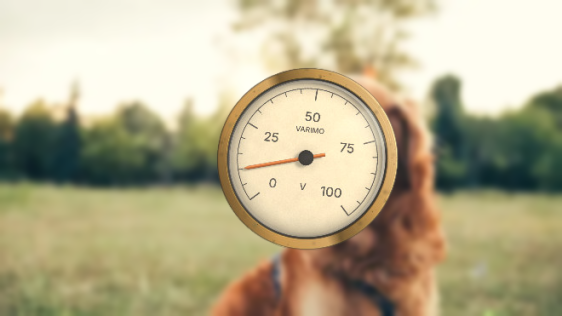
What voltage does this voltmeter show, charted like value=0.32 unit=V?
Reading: value=10 unit=V
